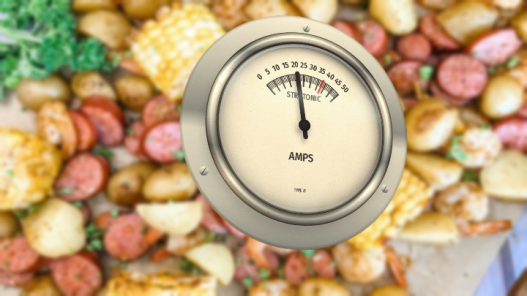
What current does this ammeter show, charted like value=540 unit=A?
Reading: value=20 unit=A
